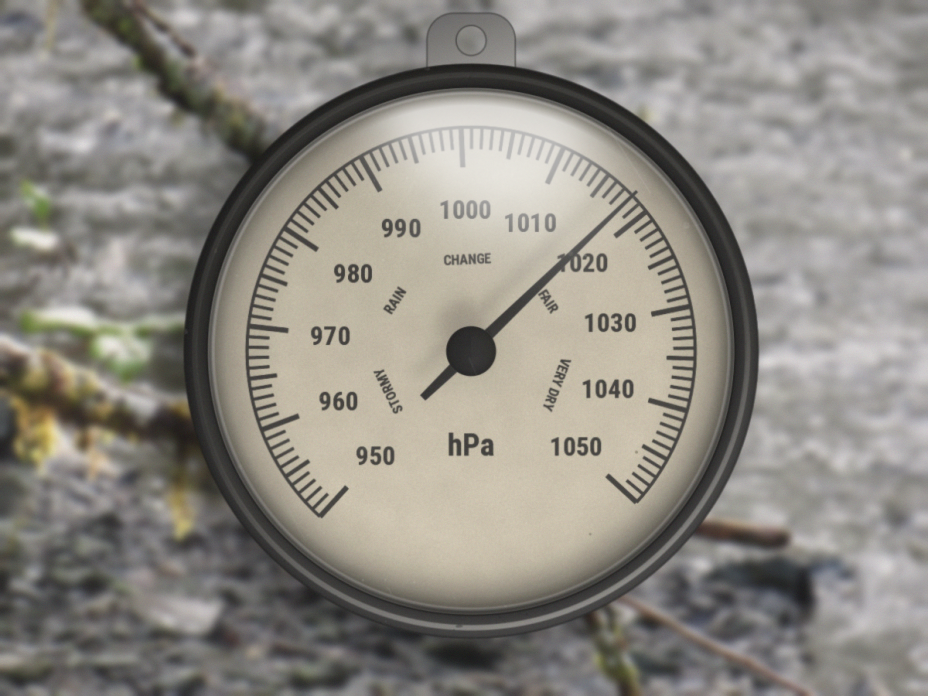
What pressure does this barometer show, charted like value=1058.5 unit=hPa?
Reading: value=1018 unit=hPa
